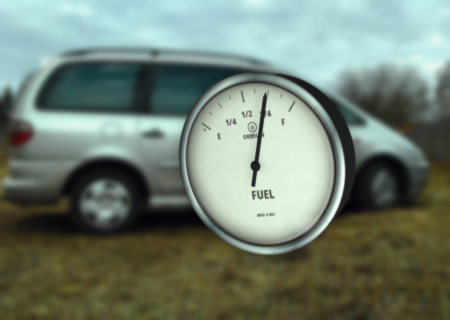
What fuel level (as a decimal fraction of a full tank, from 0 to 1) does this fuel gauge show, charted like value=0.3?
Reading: value=0.75
